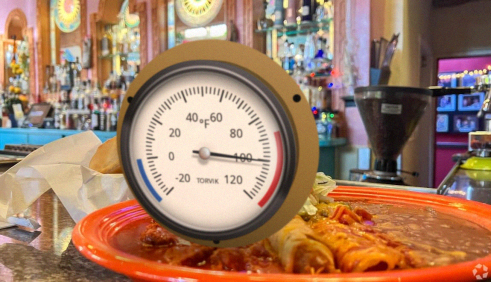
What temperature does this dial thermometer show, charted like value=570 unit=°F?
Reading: value=100 unit=°F
